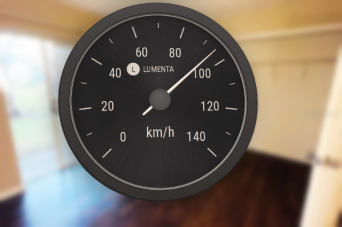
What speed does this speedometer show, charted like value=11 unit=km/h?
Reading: value=95 unit=km/h
